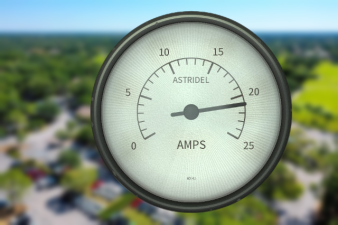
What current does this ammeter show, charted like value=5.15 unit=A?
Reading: value=21 unit=A
